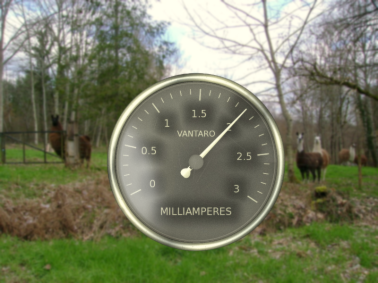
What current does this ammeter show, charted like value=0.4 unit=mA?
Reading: value=2 unit=mA
